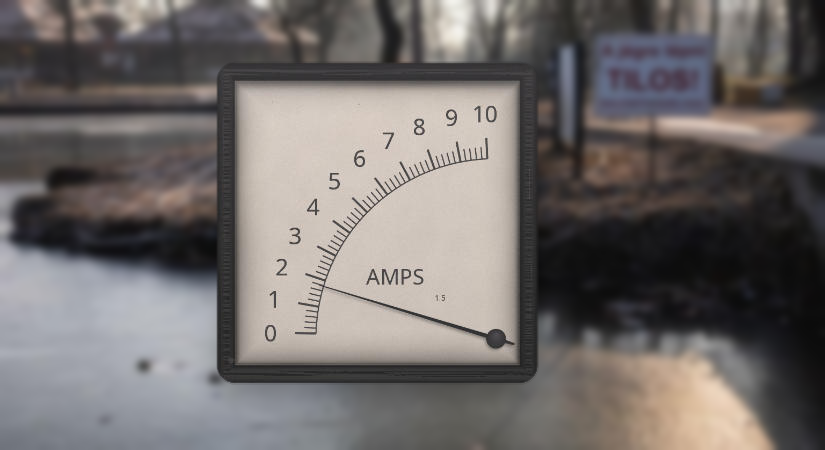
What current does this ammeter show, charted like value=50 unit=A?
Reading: value=1.8 unit=A
